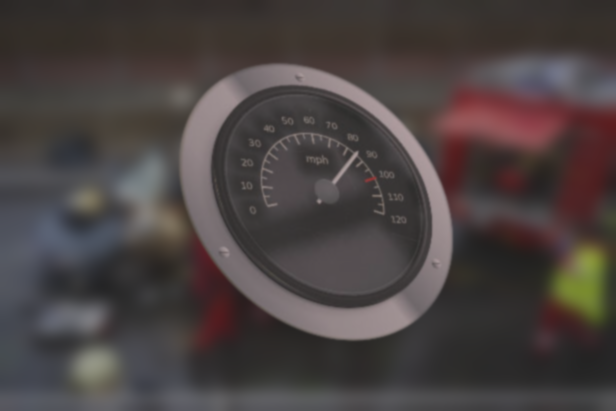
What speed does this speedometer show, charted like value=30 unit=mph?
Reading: value=85 unit=mph
